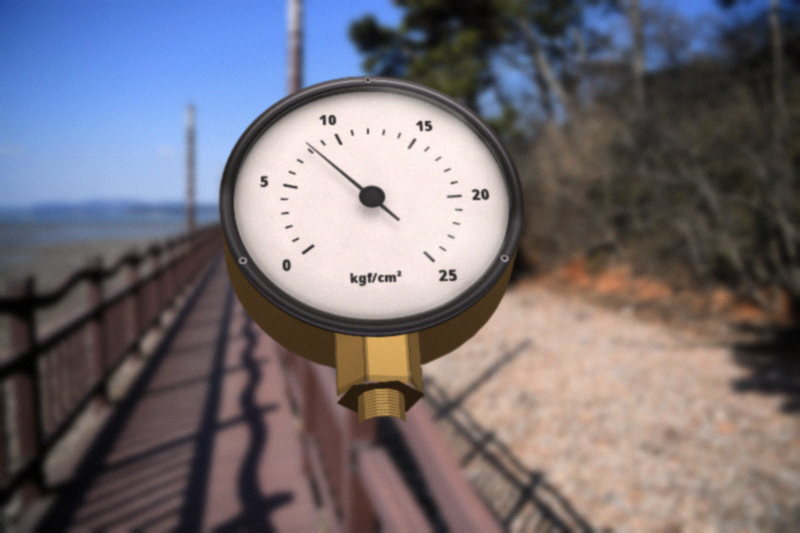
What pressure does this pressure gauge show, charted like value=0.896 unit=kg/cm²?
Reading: value=8 unit=kg/cm²
